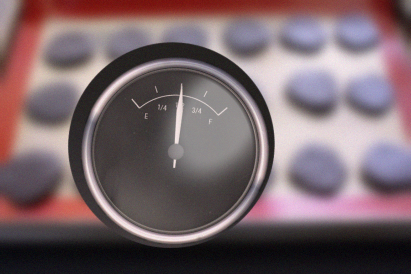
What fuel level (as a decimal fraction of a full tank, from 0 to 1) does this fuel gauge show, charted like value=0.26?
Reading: value=0.5
